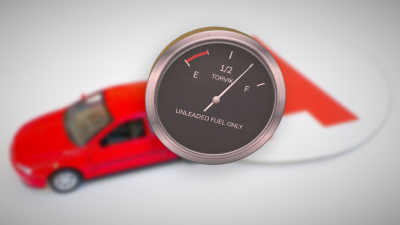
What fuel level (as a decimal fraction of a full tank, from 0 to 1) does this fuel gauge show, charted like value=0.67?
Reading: value=0.75
